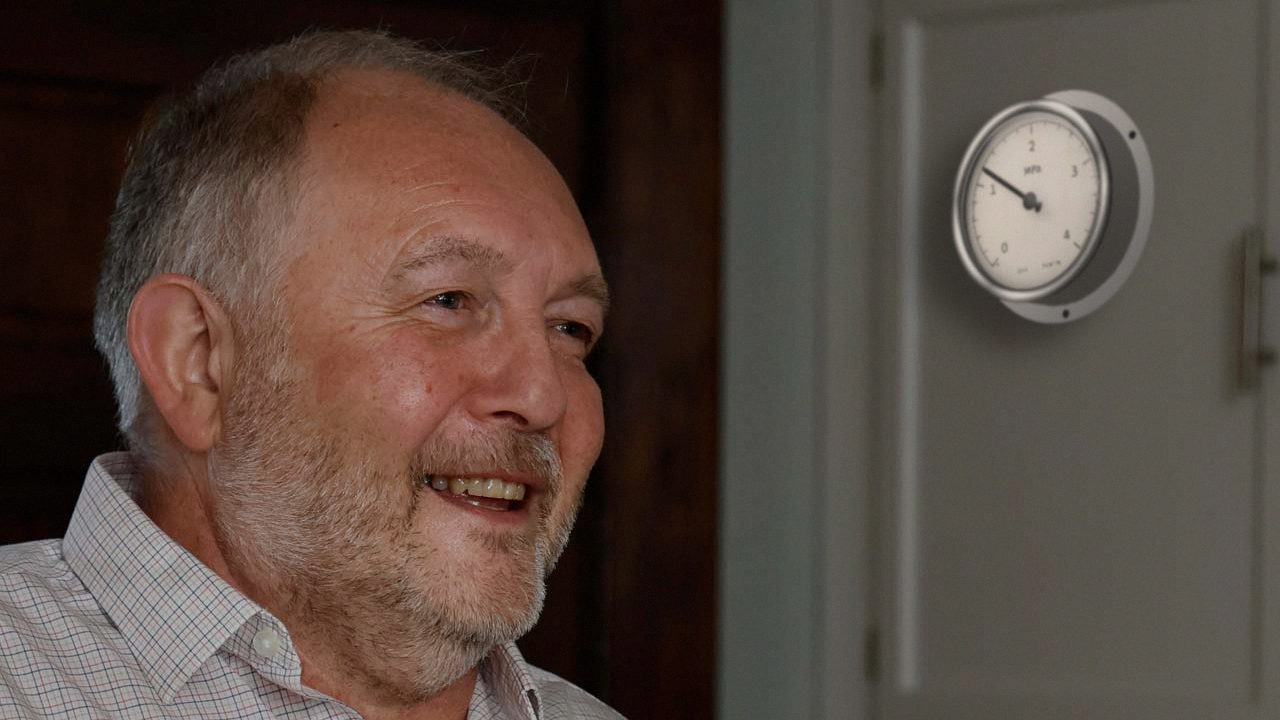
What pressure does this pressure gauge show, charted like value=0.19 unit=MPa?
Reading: value=1.2 unit=MPa
